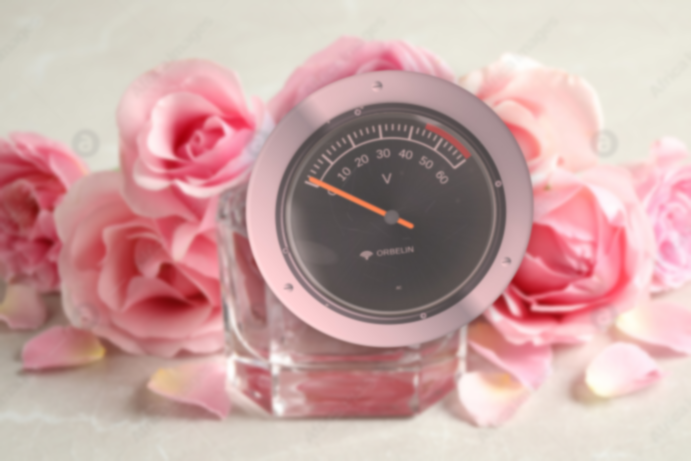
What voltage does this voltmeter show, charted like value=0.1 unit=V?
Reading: value=2 unit=V
